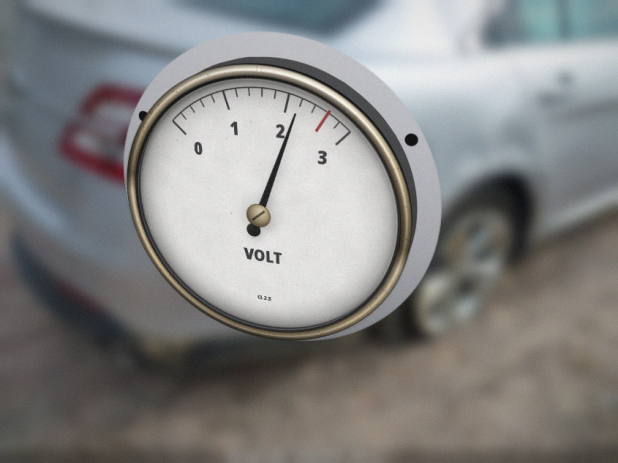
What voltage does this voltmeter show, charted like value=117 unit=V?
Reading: value=2.2 unit=V
